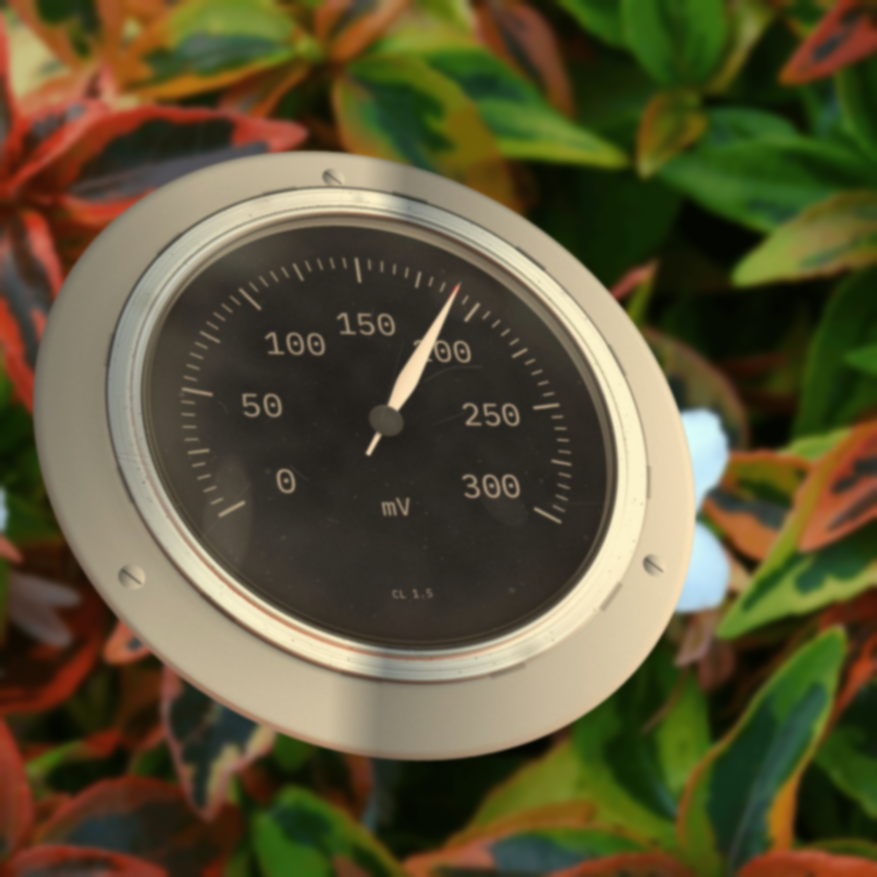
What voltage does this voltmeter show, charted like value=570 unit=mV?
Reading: value=190 unit=mV
